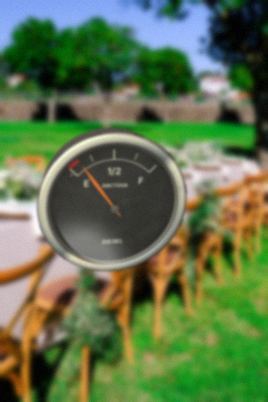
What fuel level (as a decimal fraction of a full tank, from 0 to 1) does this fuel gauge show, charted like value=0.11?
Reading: value=0.125
